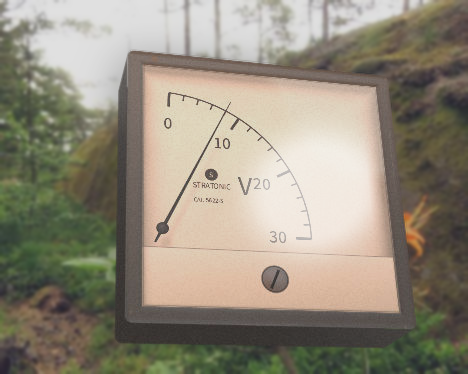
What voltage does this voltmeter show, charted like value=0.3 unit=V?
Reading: value=8 unit=V
